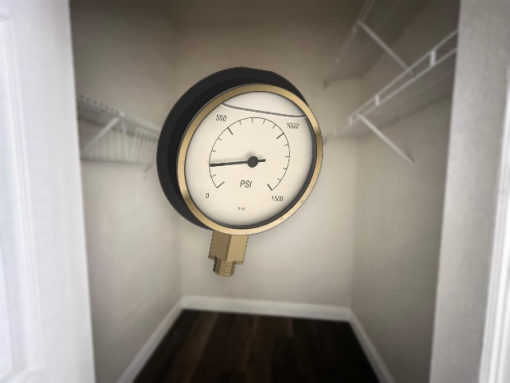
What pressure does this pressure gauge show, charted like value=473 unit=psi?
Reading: value=200 unit=psi
